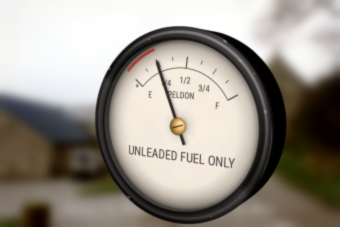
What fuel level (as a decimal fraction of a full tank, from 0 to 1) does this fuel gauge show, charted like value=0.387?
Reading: value=0.25
